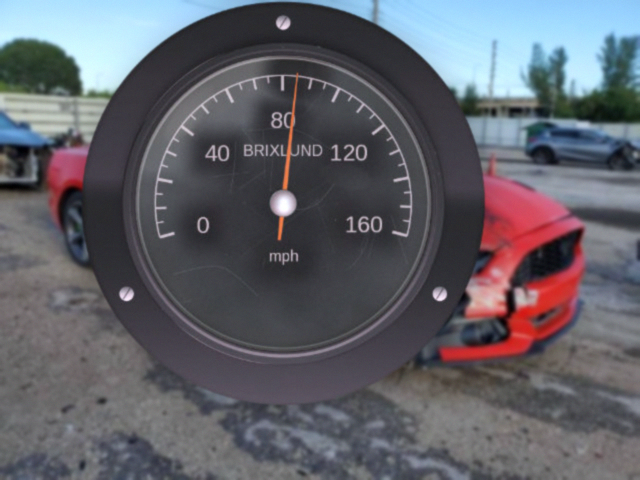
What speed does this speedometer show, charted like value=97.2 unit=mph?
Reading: value=85 unit=mph
